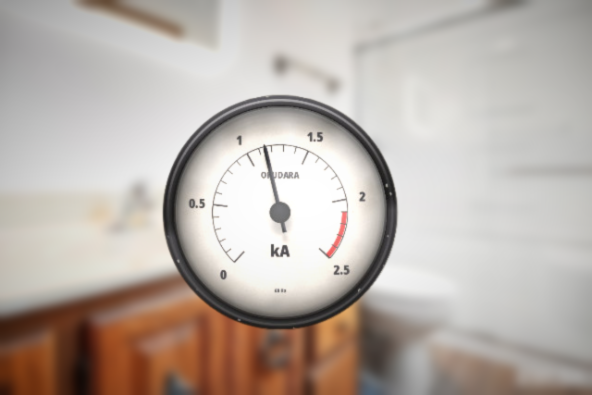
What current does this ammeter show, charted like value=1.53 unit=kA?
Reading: value=1.15 unit=kA
